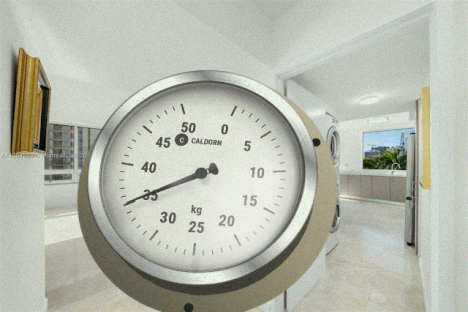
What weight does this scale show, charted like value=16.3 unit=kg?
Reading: value=35 unit=kg
